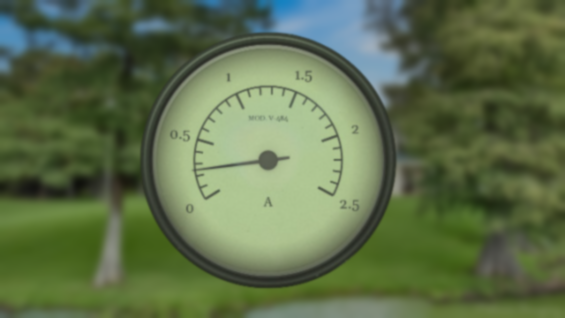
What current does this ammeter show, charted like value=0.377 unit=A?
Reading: value=0.25 unit=A
